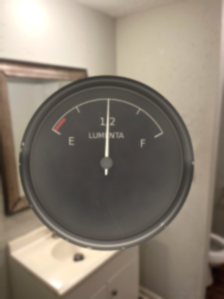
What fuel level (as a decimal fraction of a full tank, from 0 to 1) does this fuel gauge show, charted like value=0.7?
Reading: value=0.5
